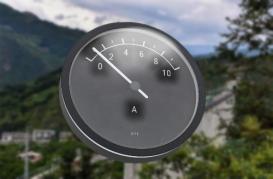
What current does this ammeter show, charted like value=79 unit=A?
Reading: value=1 unit=A
